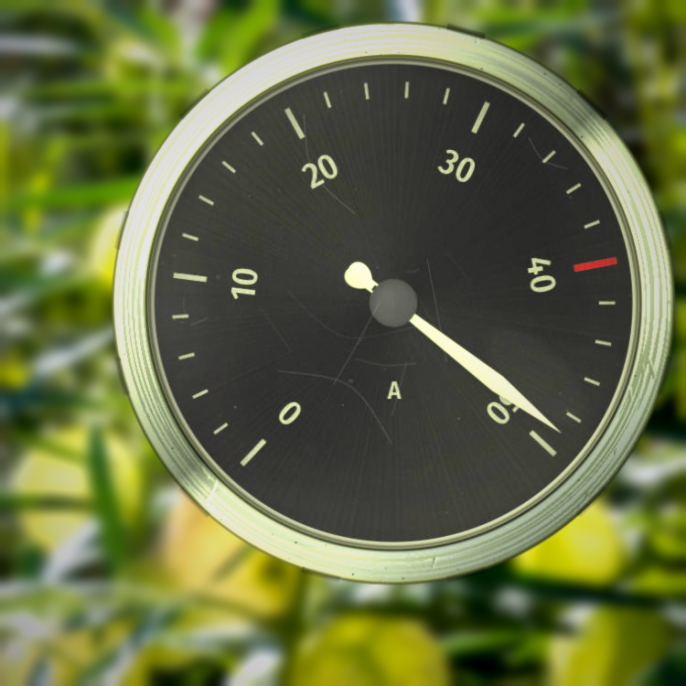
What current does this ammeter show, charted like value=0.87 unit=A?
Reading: value=49 unit=A
